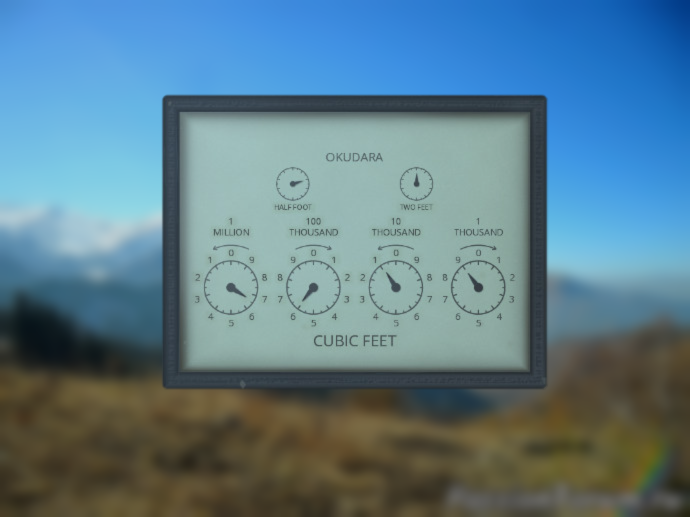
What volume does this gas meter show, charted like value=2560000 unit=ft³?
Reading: value=660900 unit=ft³
